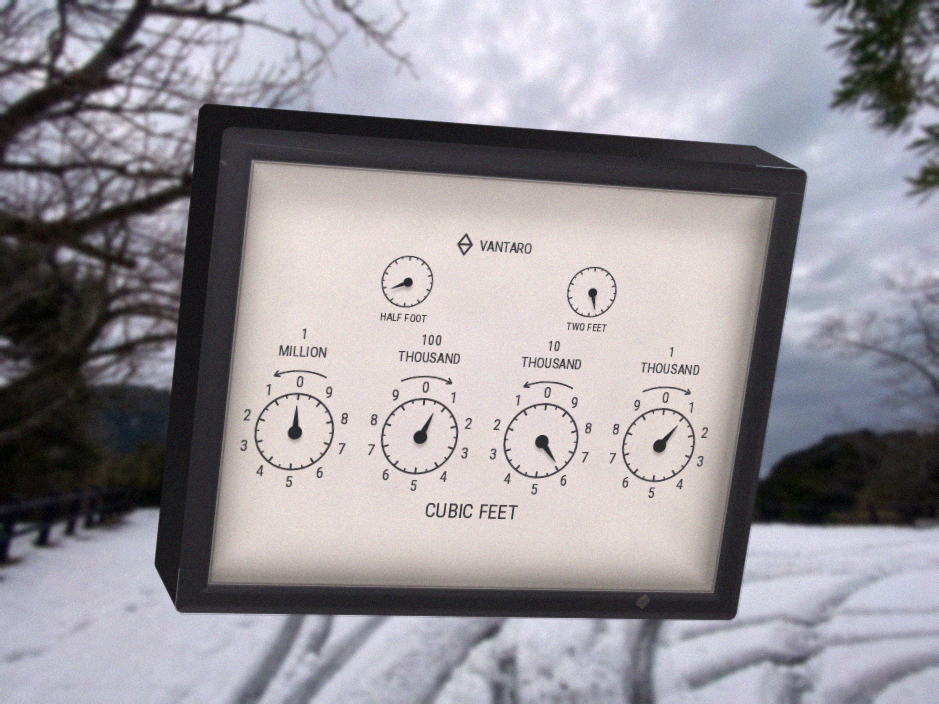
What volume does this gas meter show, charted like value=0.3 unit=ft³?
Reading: value=6100 unit=ft³
